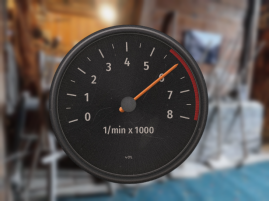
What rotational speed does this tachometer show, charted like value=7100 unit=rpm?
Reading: value=6000 unit=rpm
